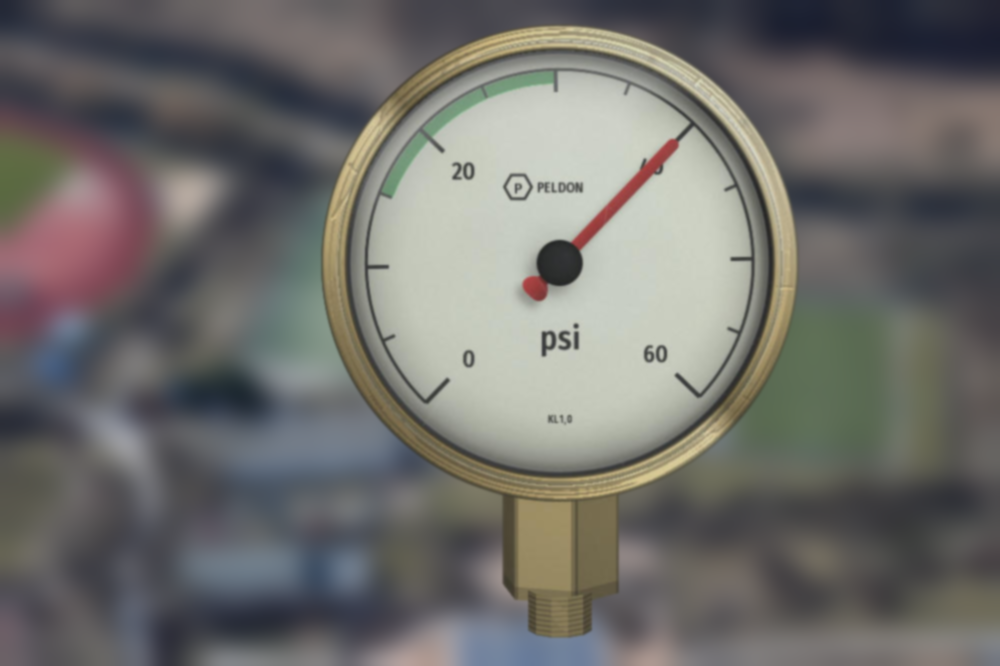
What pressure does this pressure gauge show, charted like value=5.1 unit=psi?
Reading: value=40 unit=psi
